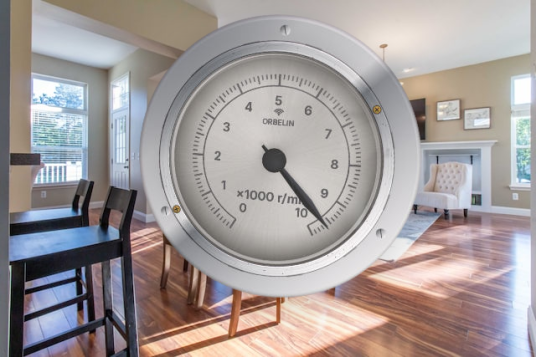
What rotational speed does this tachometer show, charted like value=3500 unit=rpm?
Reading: value=9600 unit=rpm
